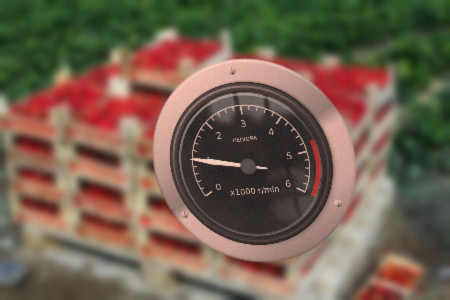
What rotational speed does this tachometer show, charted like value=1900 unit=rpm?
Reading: value=1000 unit=rpm
